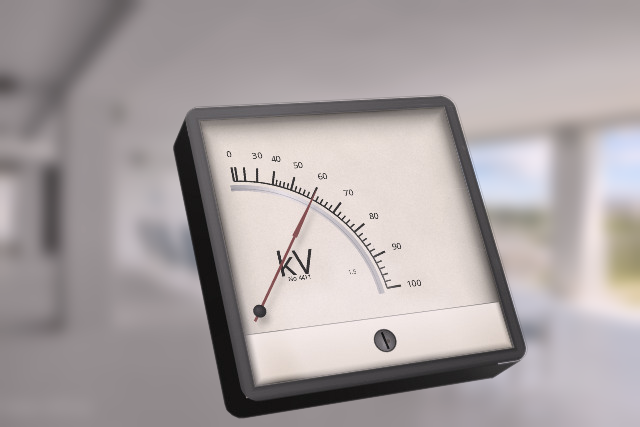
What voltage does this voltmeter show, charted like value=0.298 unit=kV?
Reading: value=60 unit=kV
